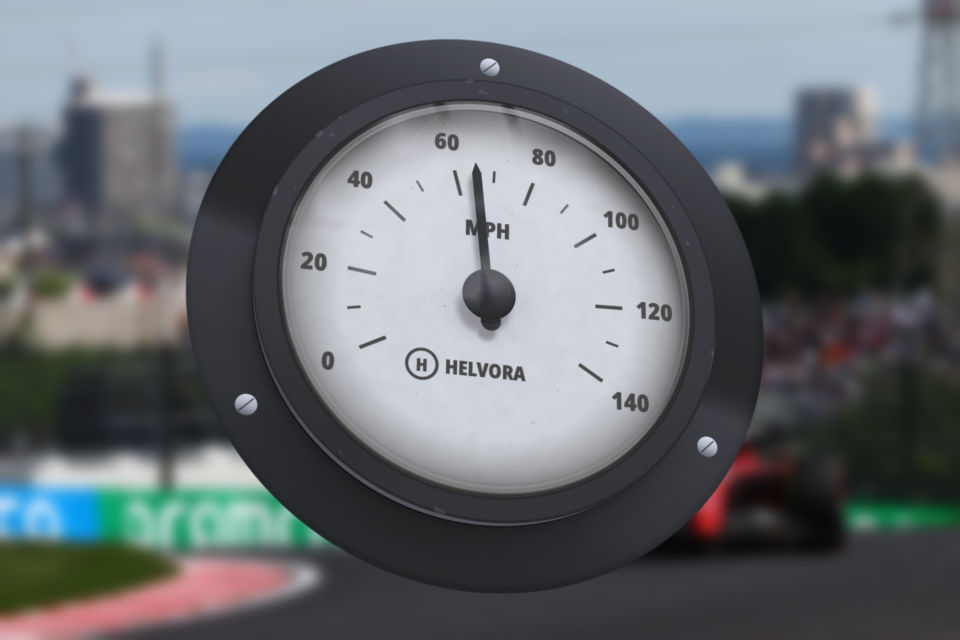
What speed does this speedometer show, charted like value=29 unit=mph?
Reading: value=65 unit=mph
